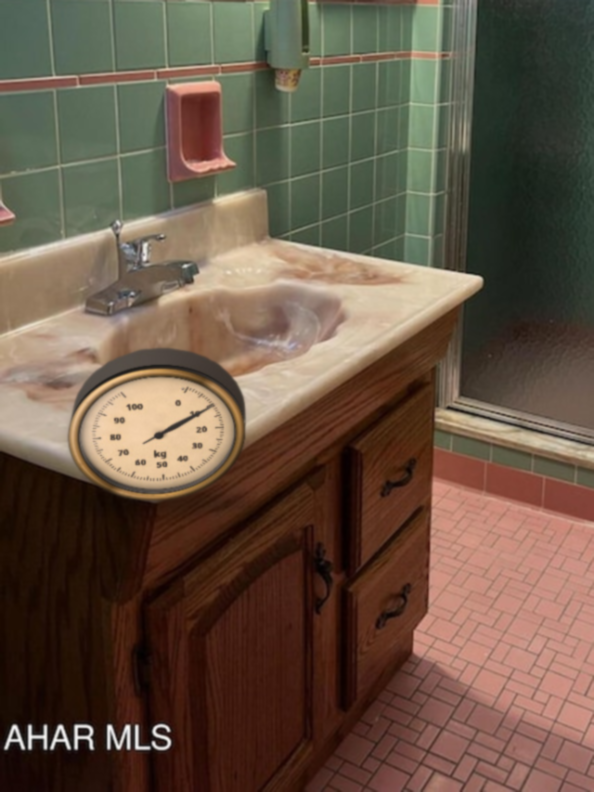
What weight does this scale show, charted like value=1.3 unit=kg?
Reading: value=10 unit=kg
